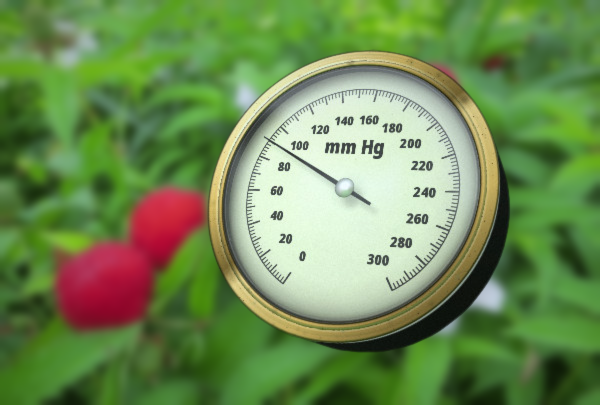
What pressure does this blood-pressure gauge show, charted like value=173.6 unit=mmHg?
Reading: value=90 unit=mmHg
